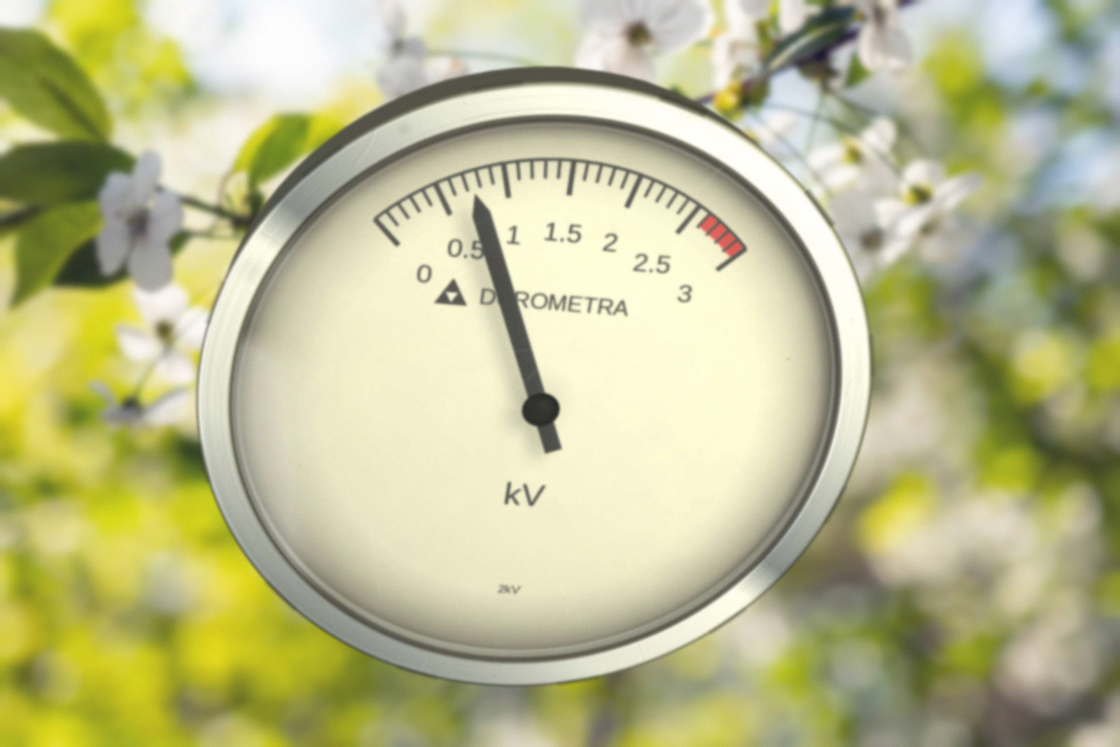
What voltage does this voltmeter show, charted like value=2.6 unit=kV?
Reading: value=0.75 unit=kV
